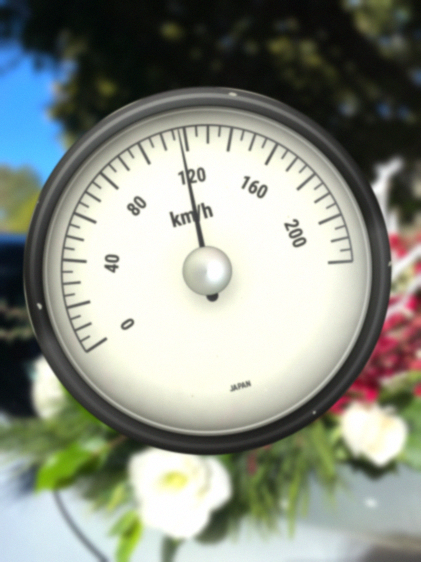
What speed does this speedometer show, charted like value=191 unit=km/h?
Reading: value=117.5 unit=km/h
